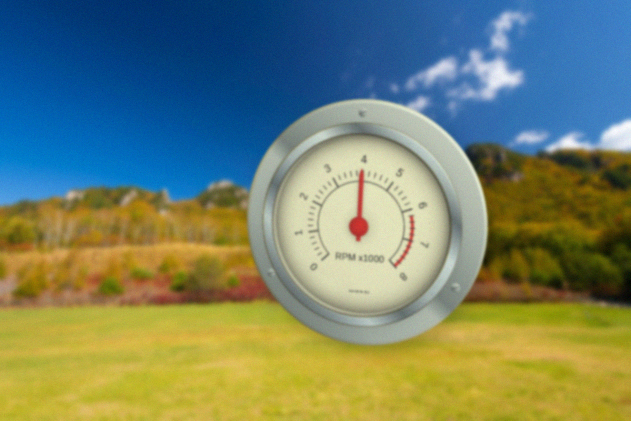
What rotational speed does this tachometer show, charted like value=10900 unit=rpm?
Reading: value=4000 unit=rpm
